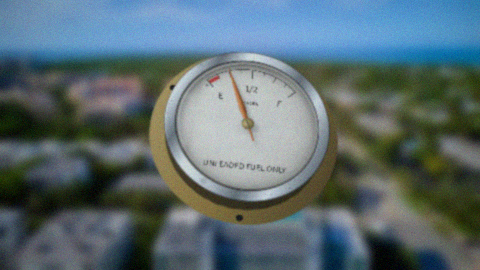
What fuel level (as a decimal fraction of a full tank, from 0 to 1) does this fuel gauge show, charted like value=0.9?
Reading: value=0.25
